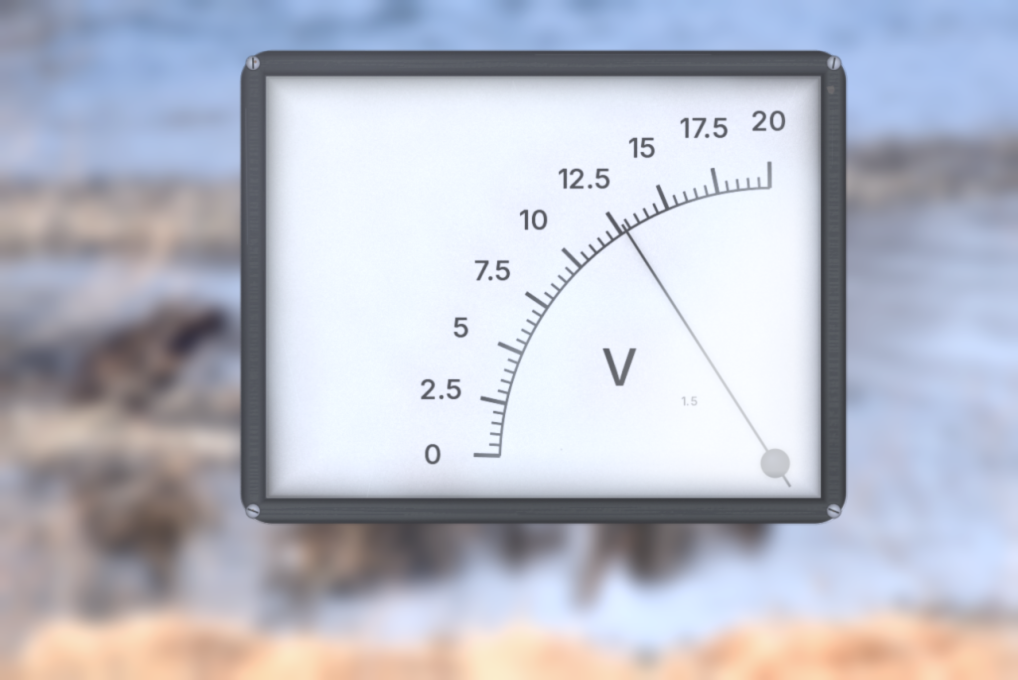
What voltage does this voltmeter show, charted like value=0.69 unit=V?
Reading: value=12.75 unit=V
